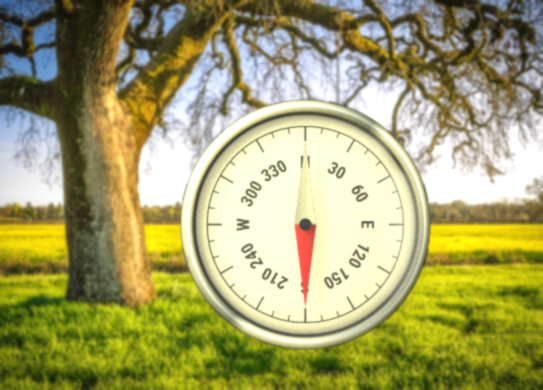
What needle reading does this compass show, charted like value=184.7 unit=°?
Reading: value=180 unit=°
